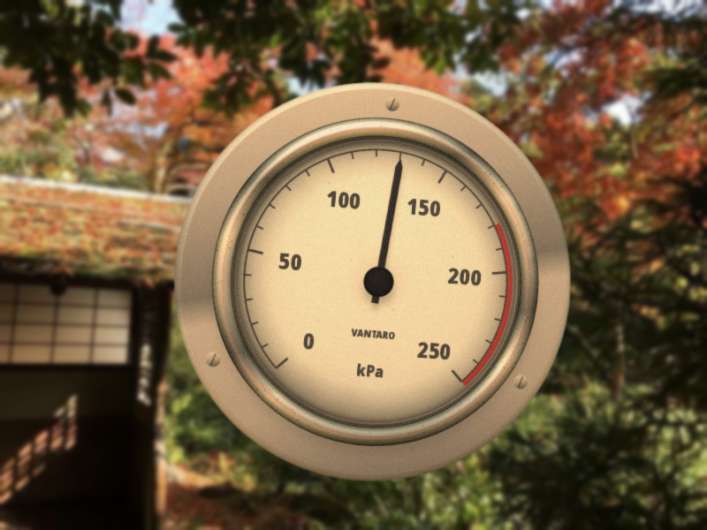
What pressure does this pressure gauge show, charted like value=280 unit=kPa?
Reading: value=130 unit=kPa
